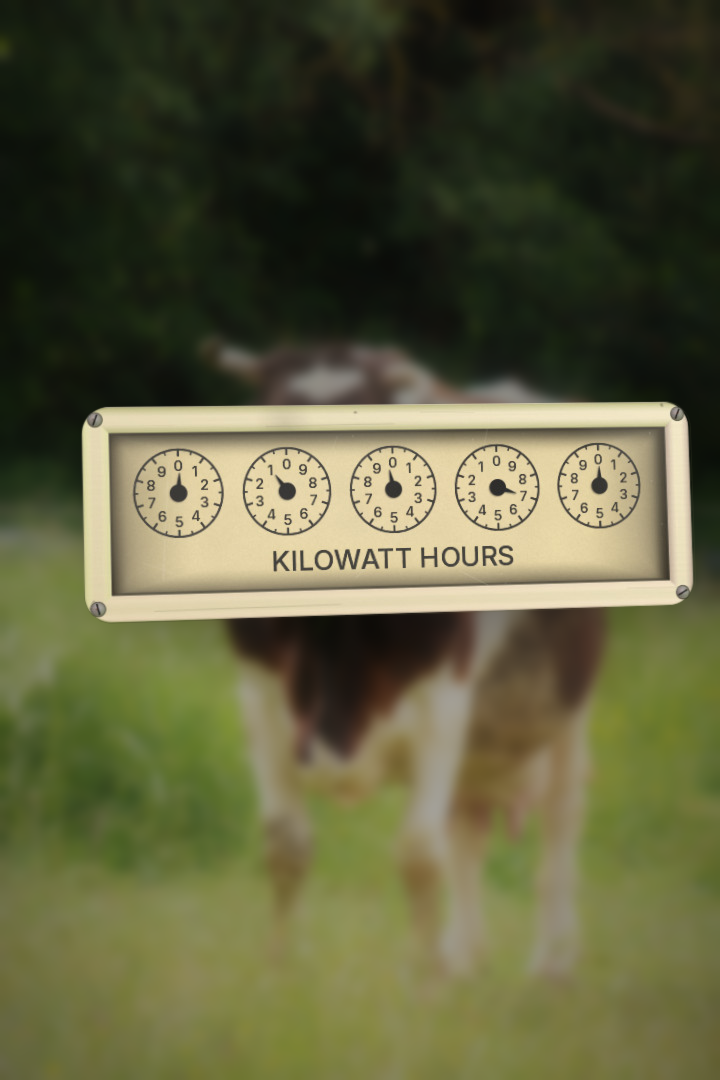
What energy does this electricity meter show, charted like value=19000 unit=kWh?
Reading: value=970 unit=kWh
